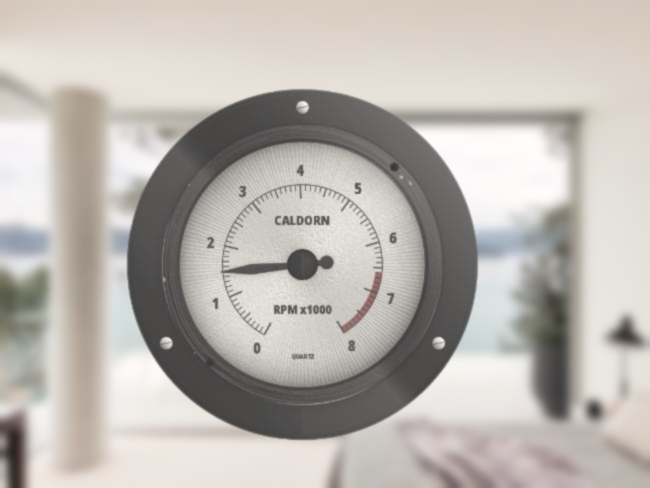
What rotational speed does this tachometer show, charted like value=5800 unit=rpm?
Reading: value=1500 unit=rpm
